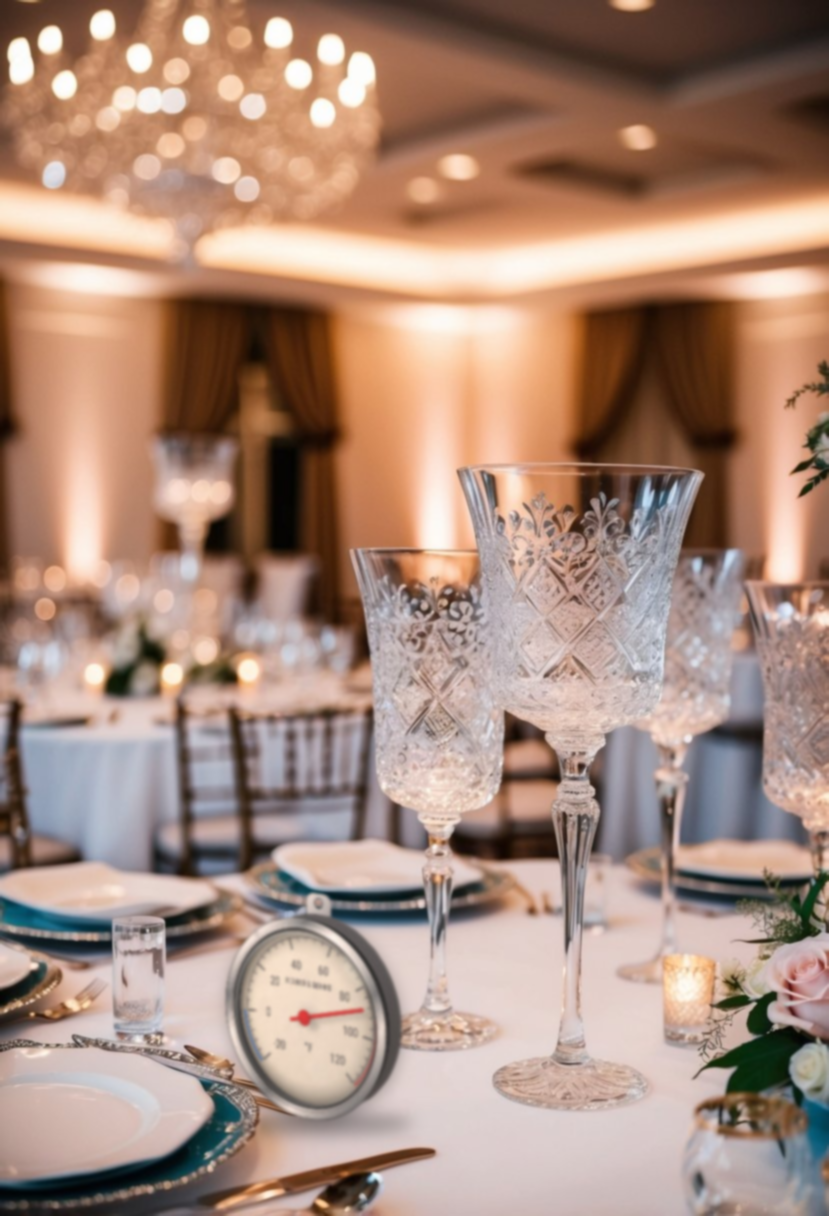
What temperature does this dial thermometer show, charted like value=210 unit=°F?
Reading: value=88 unit=°F
